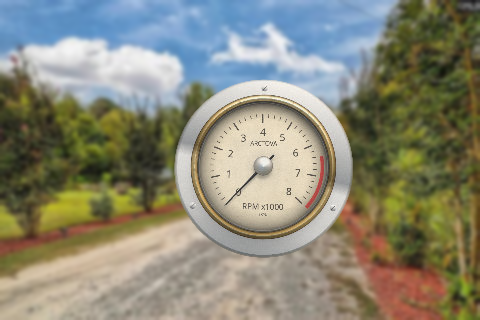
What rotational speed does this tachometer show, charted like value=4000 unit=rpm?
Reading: value=0 unit=rpm
